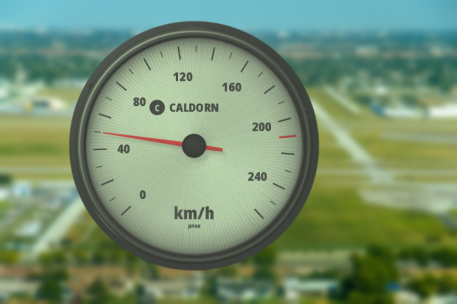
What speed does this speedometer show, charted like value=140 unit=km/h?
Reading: value=50 unit=km/h
